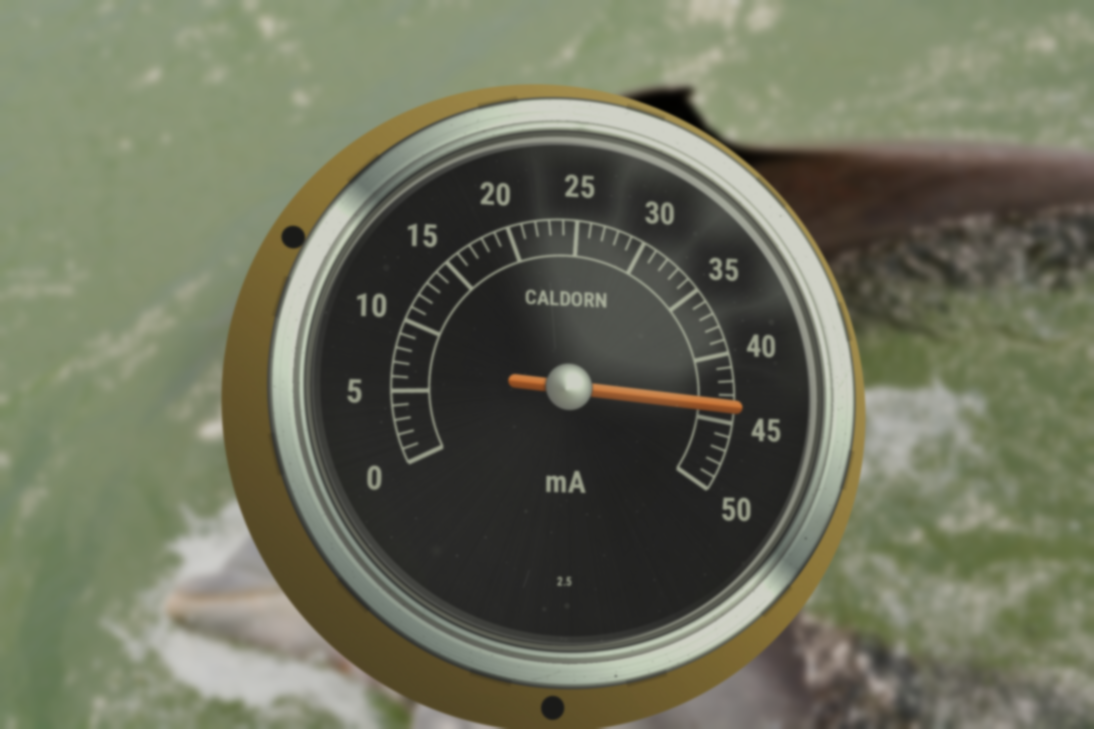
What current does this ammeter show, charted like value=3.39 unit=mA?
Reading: value=44 unit=mA
